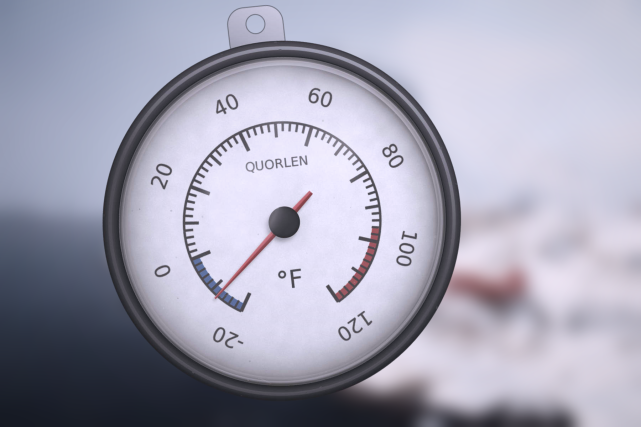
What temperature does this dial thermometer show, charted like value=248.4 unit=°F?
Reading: value=-12 unit=°F
